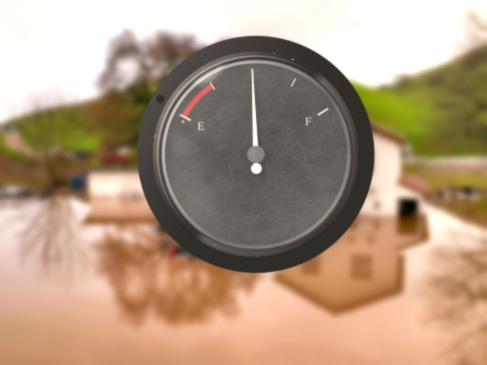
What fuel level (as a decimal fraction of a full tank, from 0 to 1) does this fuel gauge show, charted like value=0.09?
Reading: value=0.5
